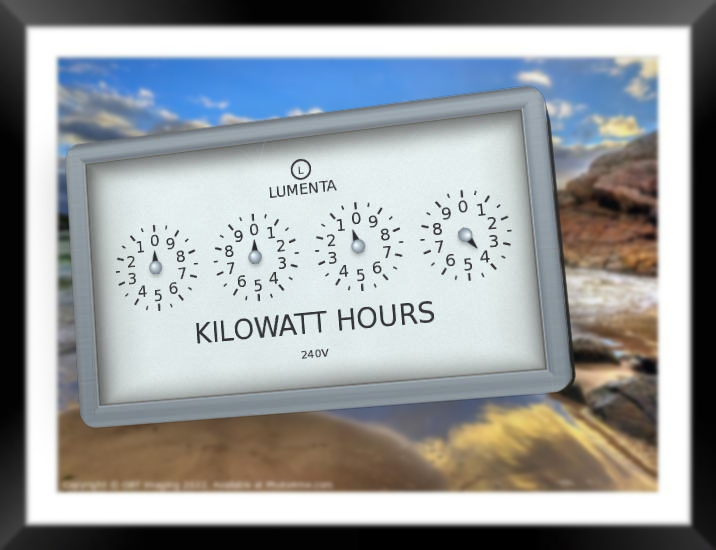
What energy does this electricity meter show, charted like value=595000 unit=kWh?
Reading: value=4 unit=kWh
